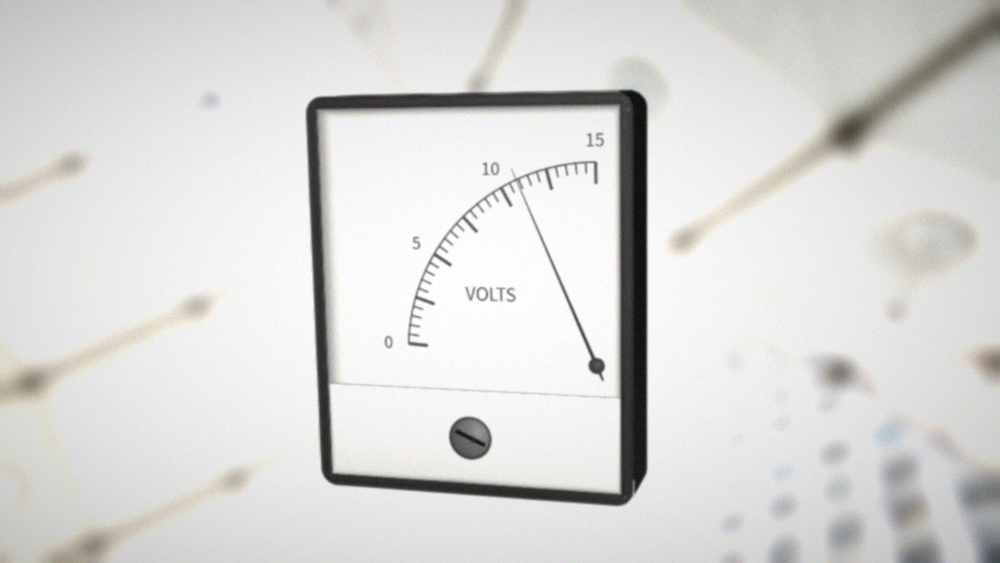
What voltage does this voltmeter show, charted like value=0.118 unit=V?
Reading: value=11 unit=V
